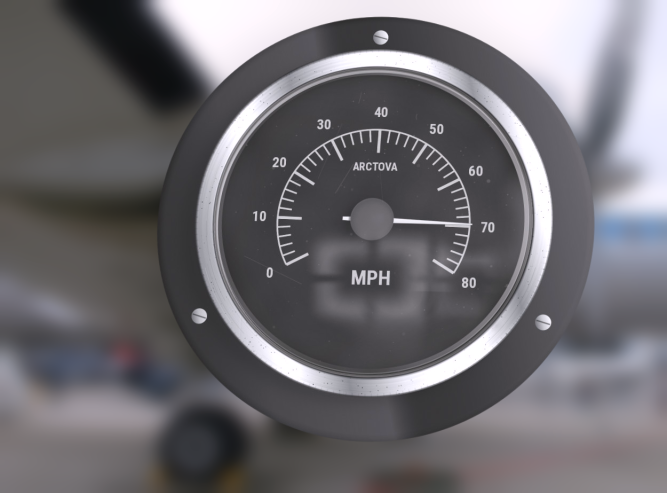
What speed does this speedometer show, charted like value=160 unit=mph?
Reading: value=70 unit=mph
